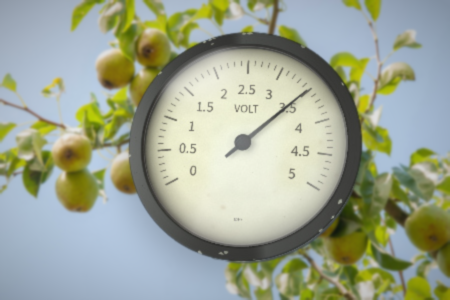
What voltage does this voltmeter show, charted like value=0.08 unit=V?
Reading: value=3.5 unit=V
